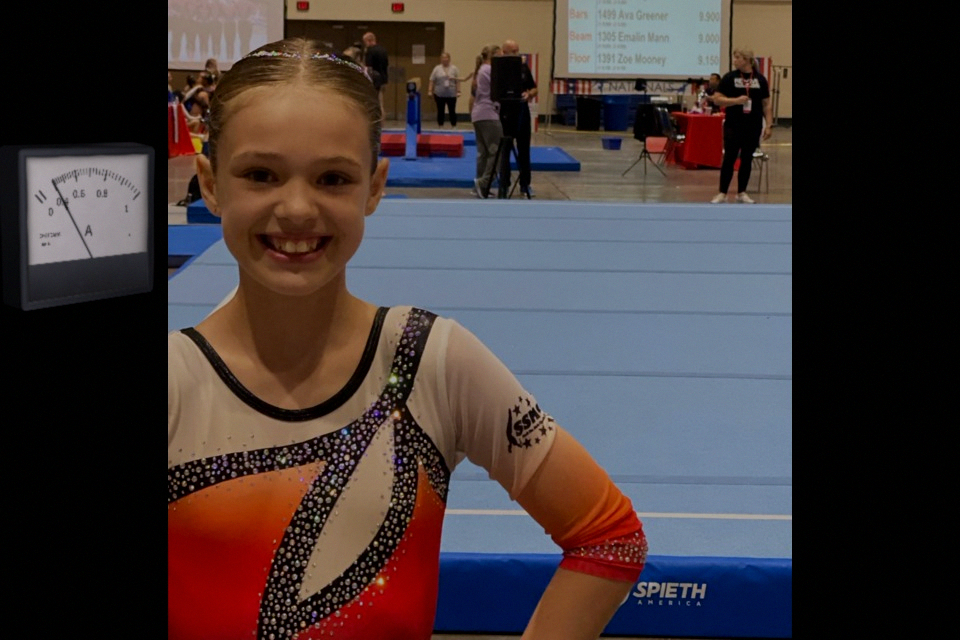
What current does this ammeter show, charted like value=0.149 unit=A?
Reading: value=0.4 unit=A
